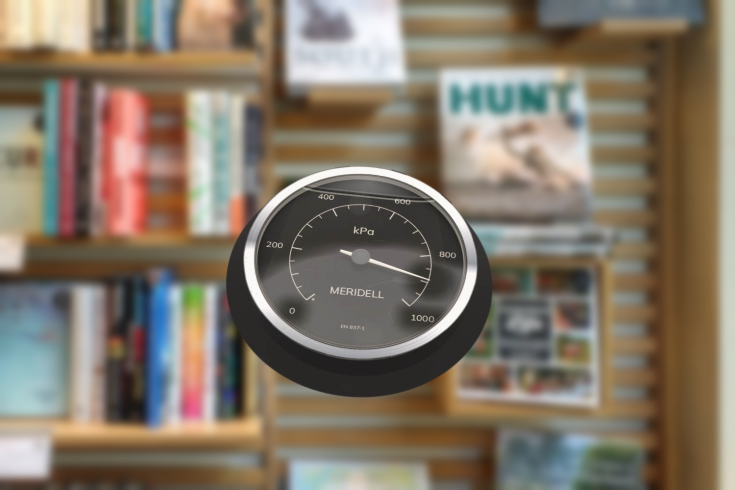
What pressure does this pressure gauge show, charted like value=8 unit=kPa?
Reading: value=900 unit=kPa
